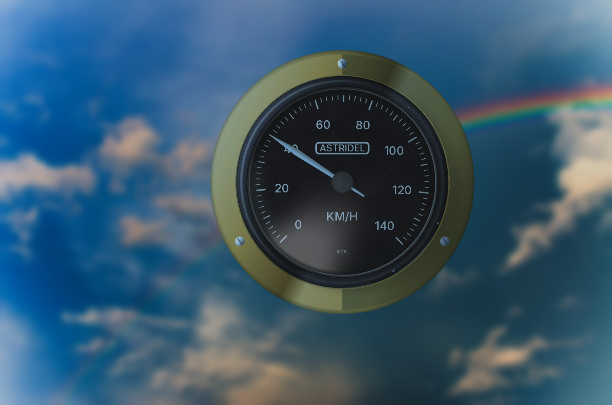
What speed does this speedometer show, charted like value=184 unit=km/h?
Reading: value=40 unit=km/h
